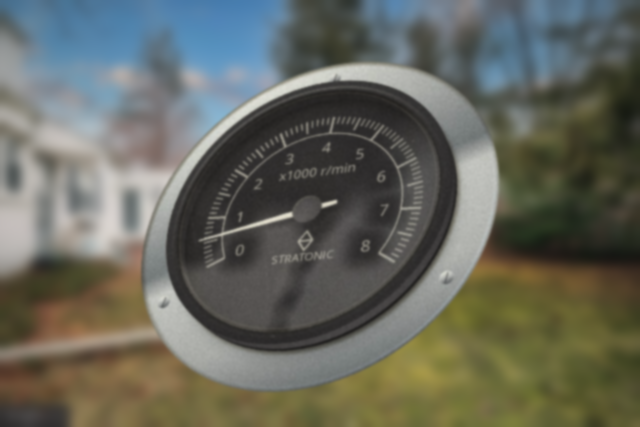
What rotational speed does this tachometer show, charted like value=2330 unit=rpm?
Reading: value=500 unit=rpm
